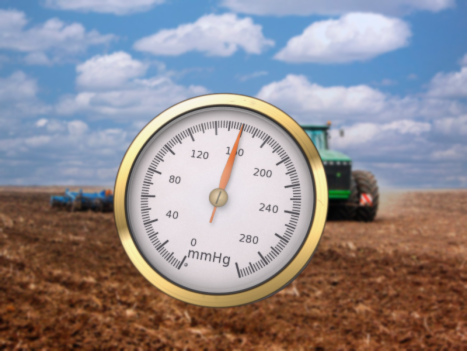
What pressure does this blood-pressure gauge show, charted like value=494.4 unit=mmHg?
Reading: value=160 unit=mmHg
